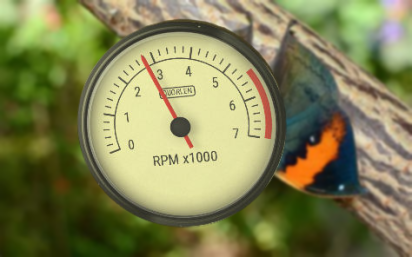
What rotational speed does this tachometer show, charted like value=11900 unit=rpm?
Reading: value=2800 unit=rpm
